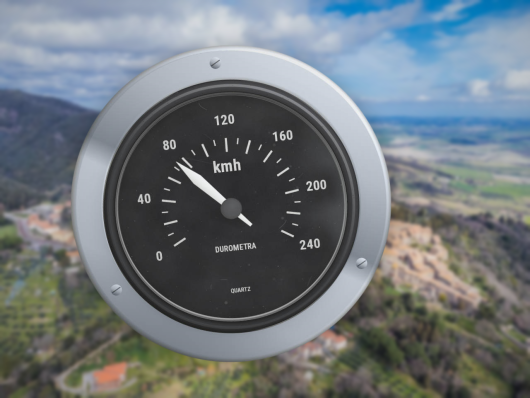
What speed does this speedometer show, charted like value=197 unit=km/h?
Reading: value=75 unit=km/h
